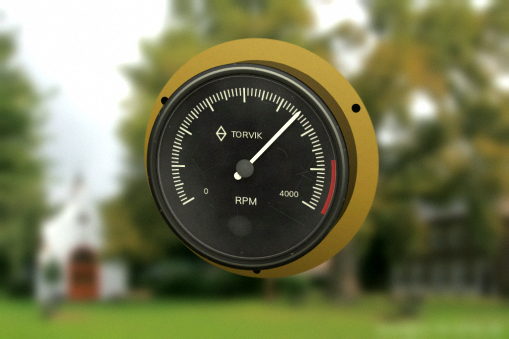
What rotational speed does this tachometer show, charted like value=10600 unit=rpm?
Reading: value=2750 unit=rpm
